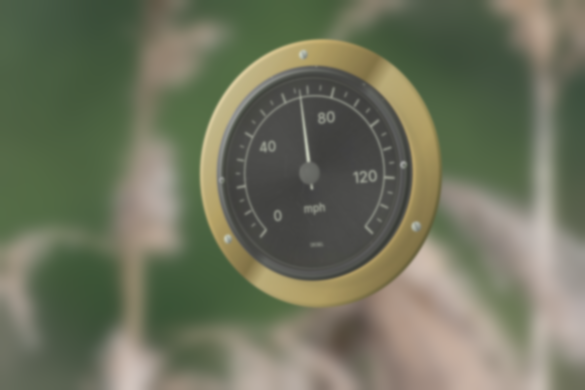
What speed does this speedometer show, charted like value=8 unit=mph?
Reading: value=67.5 unit=mph
